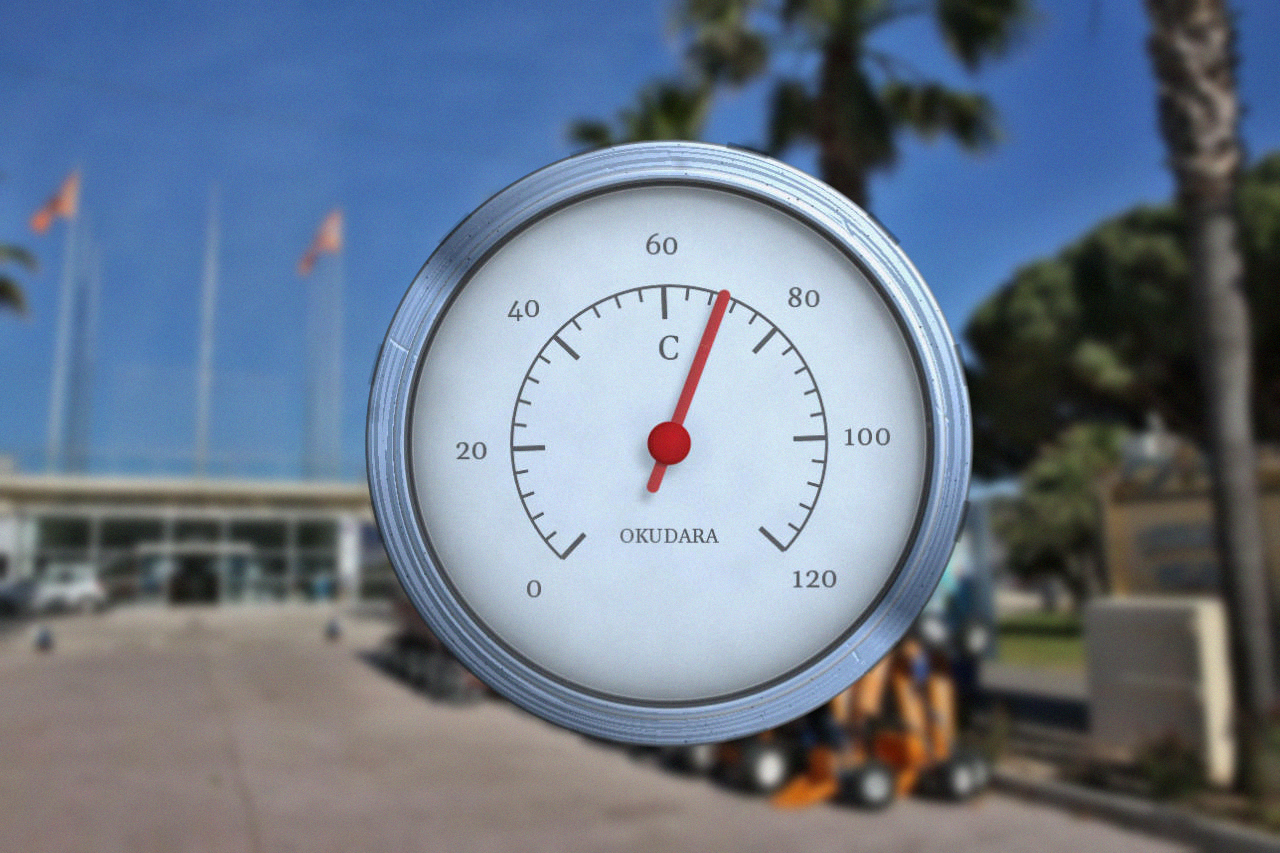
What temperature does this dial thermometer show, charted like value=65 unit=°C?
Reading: value=70 unit=°C
